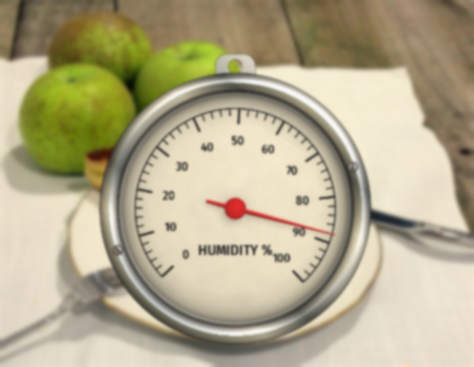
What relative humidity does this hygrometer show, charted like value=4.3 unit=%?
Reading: value=88 unit=%
